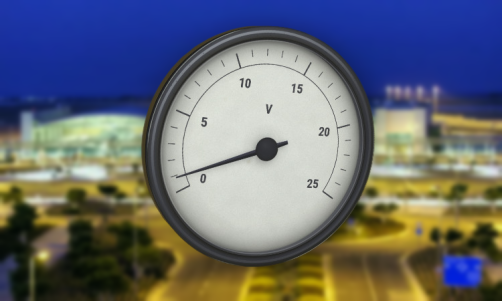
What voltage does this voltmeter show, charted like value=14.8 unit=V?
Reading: value=1 unit=V
